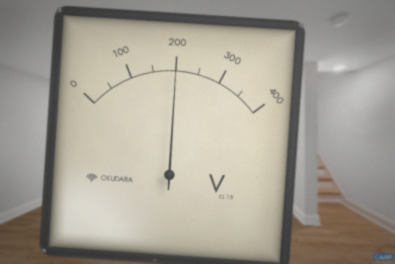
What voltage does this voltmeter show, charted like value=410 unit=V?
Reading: value=200 unit=V
